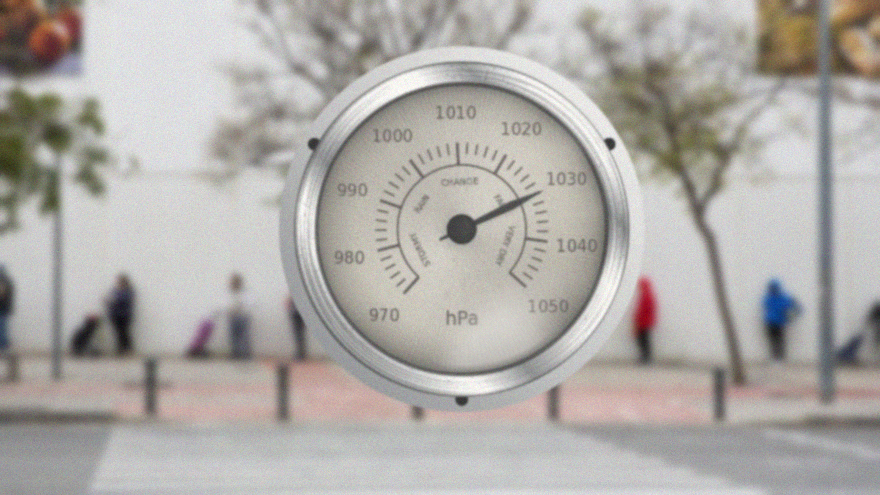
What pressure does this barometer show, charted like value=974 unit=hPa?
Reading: value=1030 unit=hPa
